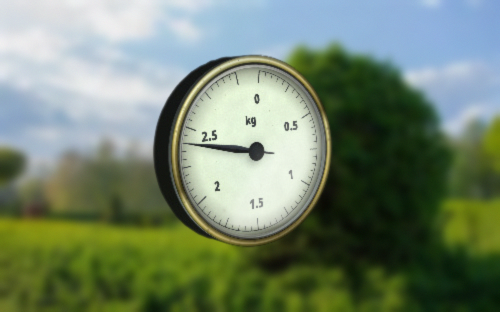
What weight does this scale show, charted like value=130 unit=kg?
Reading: value=2.4 unit=kg
